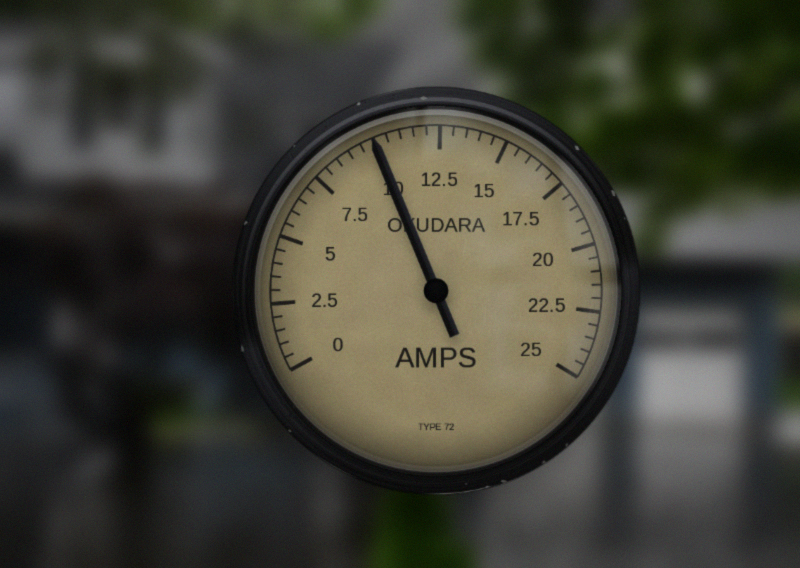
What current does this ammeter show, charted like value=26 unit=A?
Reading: value=10 unit=A
